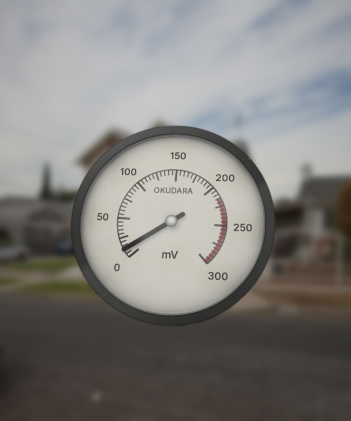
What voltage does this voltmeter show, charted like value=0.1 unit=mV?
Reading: value=10 unit=mV
